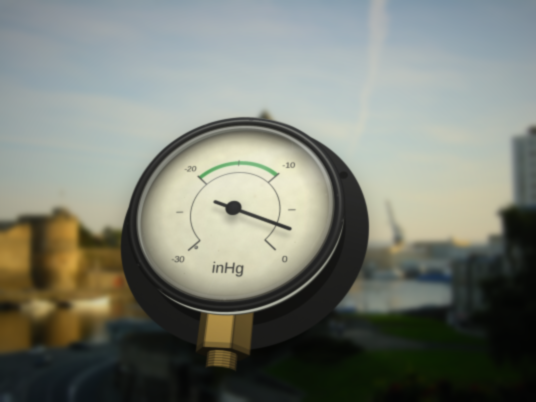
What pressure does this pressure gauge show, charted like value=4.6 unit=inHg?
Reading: value=-2.5 unit=inHg
